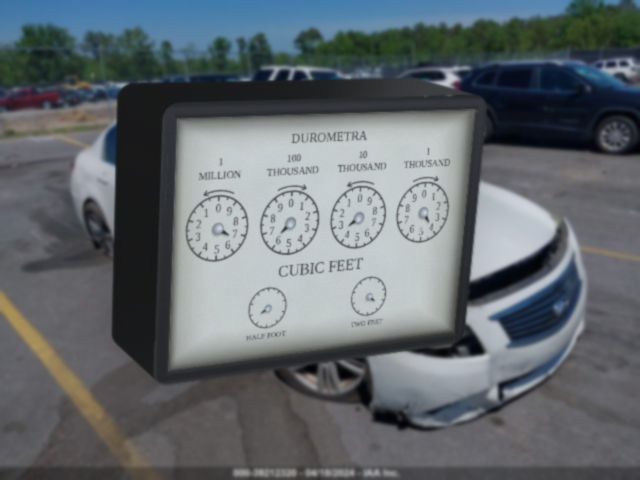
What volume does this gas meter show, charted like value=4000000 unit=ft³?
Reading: value=663400 unit=ft³
